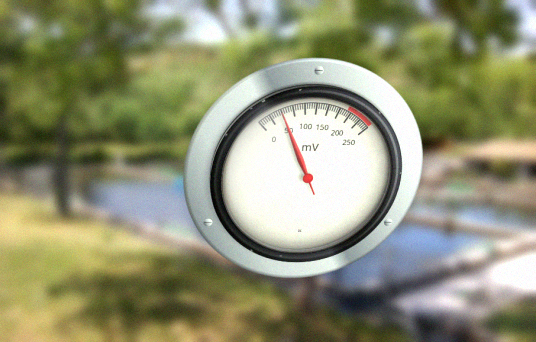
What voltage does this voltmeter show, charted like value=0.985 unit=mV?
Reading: value=50 unit=mV
